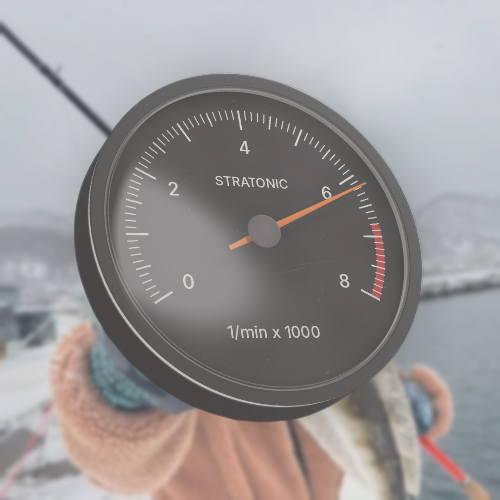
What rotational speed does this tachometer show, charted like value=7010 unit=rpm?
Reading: value=6200 unit=rpm
